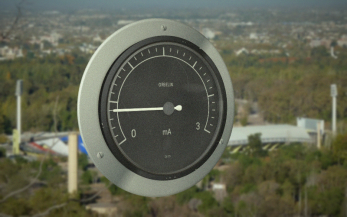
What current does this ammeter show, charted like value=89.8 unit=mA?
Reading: value=0.4 unit=mA
